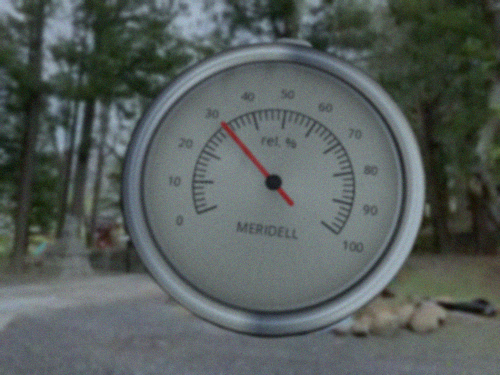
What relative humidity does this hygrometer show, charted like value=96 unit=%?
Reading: value=30 unit=%
